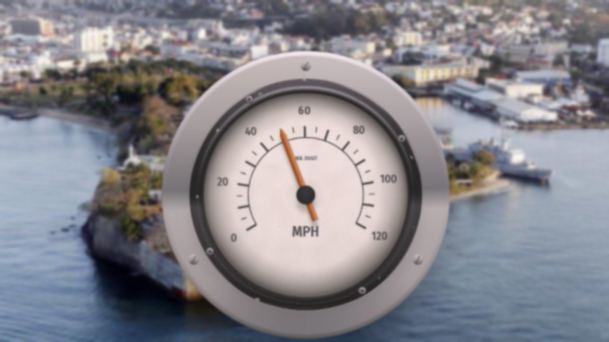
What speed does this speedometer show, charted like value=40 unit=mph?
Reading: value=50 unit=mph
